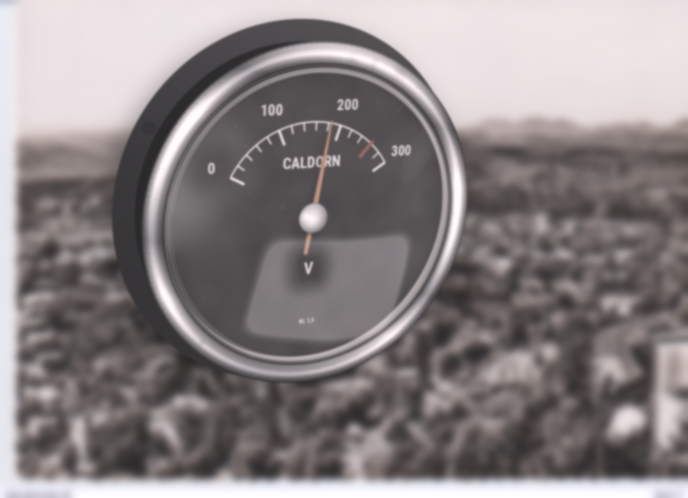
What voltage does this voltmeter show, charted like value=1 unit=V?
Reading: value=180 unit=V
